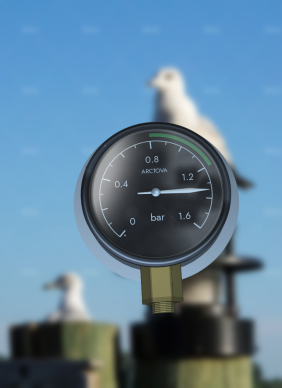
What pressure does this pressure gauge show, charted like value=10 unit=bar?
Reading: value=1.35 unit=bar
